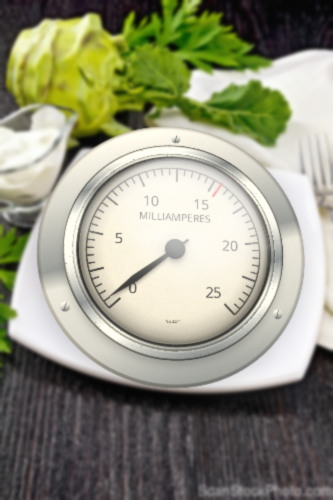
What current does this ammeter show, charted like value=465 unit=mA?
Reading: value=0.5 unit=mA
